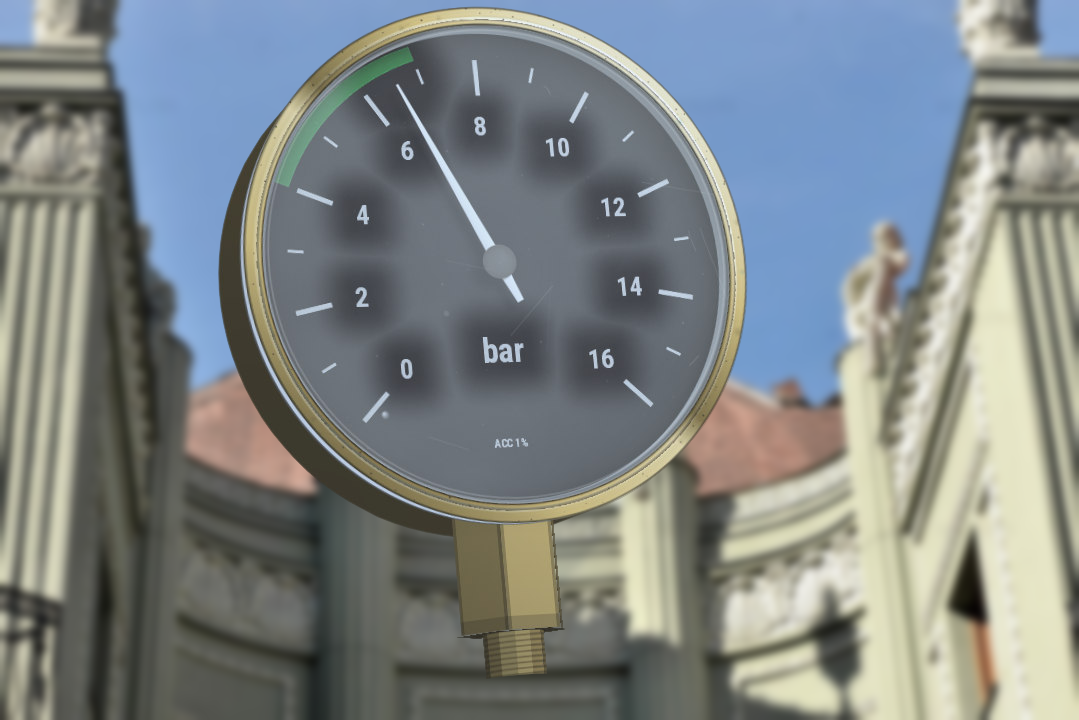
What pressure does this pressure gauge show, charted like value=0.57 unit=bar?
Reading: value=6.5 unit=bar
